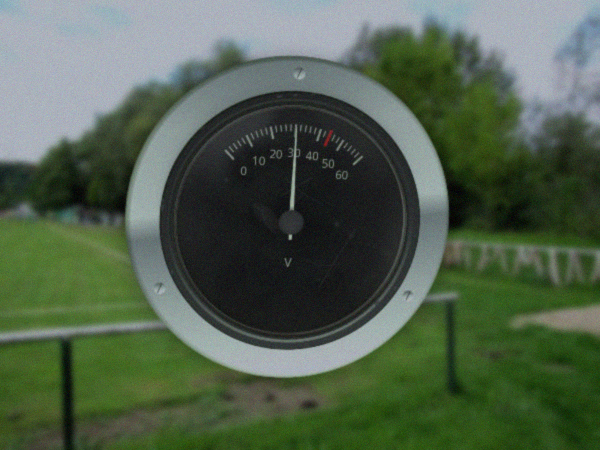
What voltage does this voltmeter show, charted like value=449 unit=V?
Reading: value=30 unit=V
